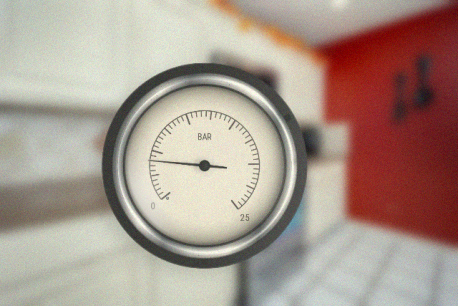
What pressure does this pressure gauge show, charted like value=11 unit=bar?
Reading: value=4 unit=bar
